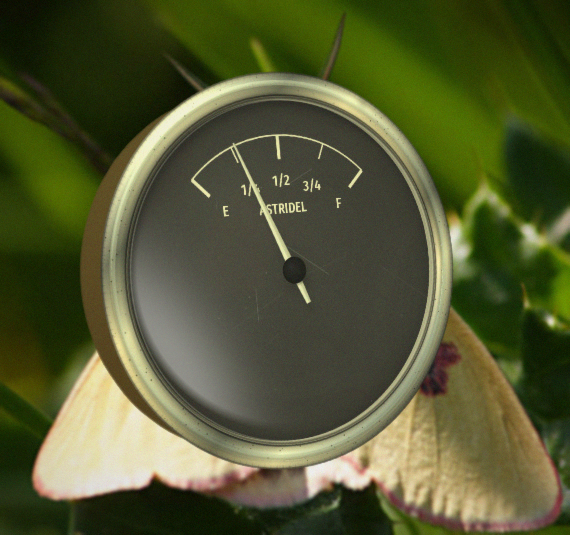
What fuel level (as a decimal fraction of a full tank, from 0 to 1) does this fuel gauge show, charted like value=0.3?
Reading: value=0.25
